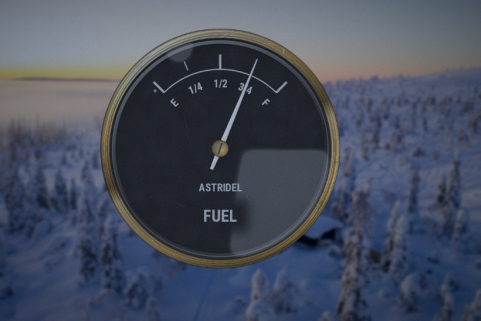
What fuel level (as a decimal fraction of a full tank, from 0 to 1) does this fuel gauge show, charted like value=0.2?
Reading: value=0.75
